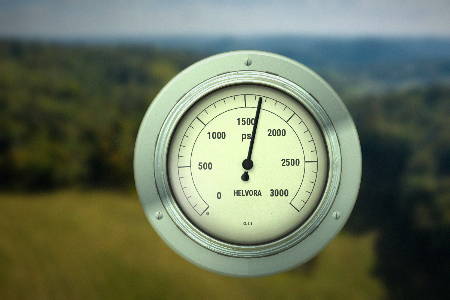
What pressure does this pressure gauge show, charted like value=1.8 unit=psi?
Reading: value=1650 unit=psi
